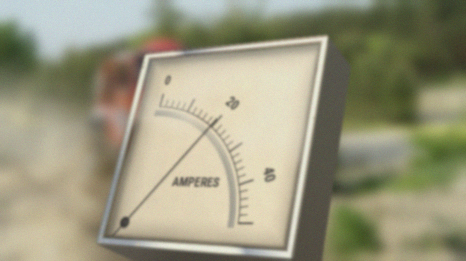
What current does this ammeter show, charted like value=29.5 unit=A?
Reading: value=20 unit=A
